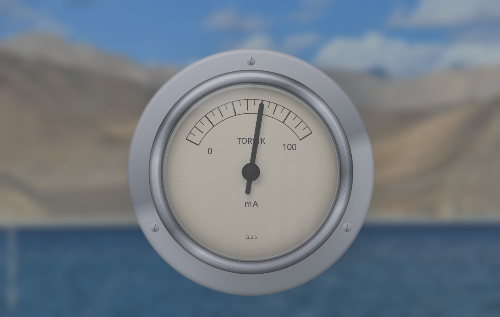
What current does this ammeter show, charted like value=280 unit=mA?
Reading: value=60 unit=mA
